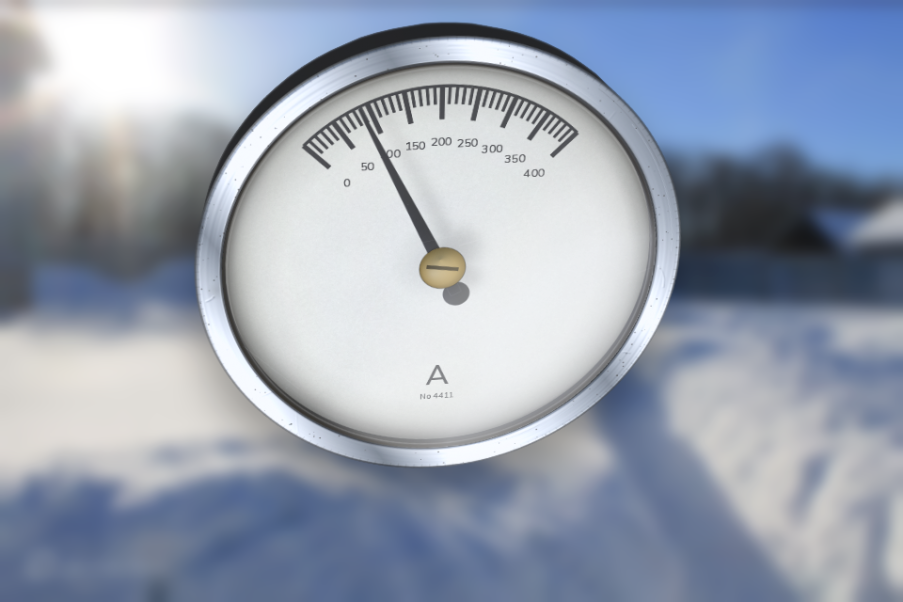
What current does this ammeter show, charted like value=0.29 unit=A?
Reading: value=90 unit=A
